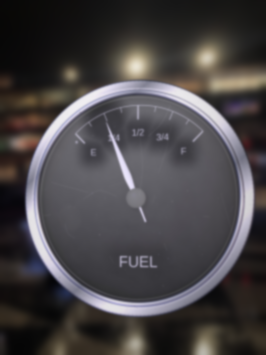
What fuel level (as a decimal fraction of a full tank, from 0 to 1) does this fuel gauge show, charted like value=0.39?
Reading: value=0.25
